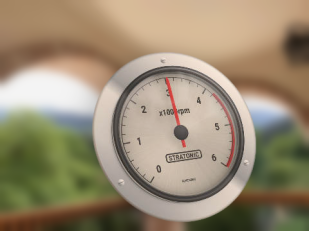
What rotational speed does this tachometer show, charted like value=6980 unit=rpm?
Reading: value=3000 unit=rpm
